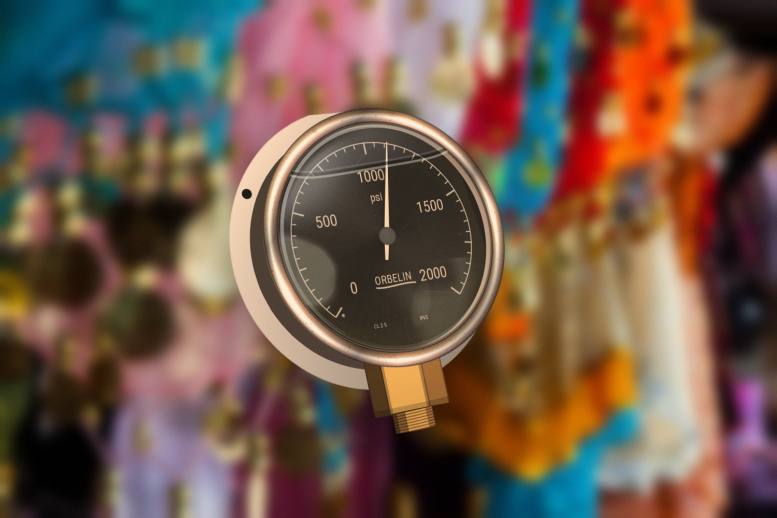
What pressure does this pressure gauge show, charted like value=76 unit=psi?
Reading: value=1100 unit=psi
